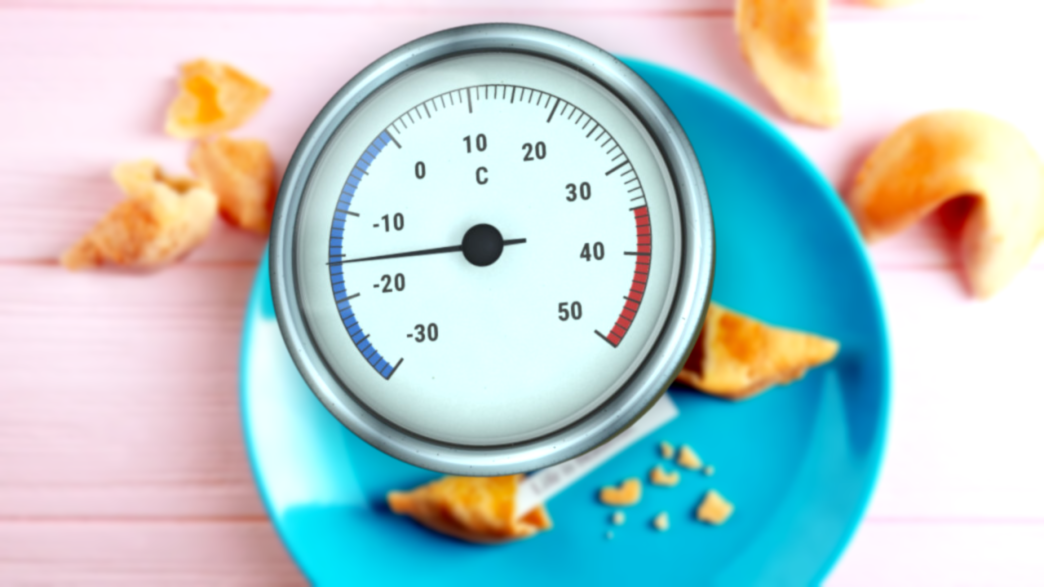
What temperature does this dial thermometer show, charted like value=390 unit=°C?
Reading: value=-16 unit=°C
